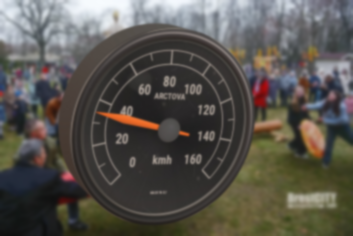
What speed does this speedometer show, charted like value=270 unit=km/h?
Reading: value=35 unit=km/h
